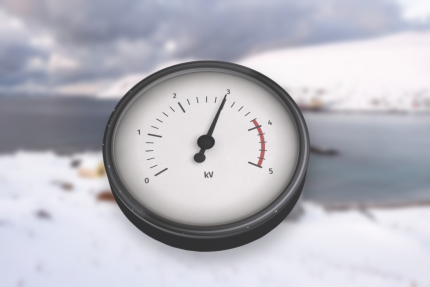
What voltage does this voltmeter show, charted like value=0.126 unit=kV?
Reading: value=3 unit=kV
